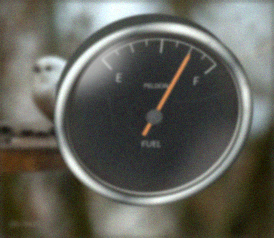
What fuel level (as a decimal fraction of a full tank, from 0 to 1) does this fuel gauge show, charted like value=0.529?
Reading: value=0.75
